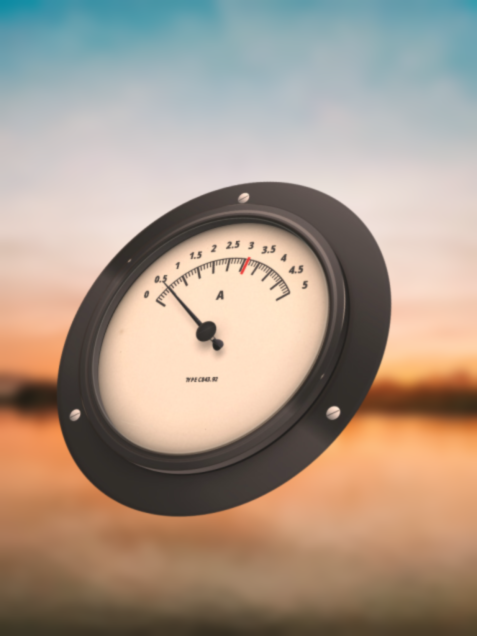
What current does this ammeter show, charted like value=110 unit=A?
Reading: value=0.5 unit=A
